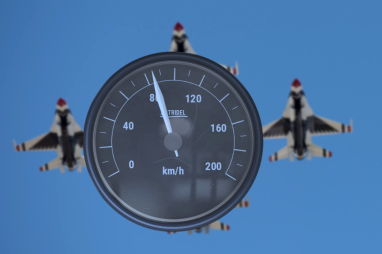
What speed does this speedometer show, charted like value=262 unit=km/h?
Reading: value=85 unit=km/h
